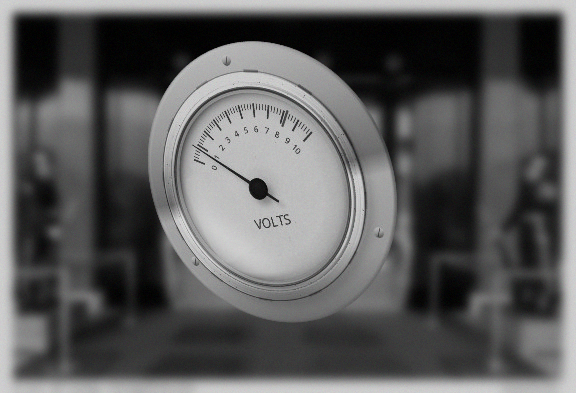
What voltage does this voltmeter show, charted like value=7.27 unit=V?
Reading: value=1 unit=V
